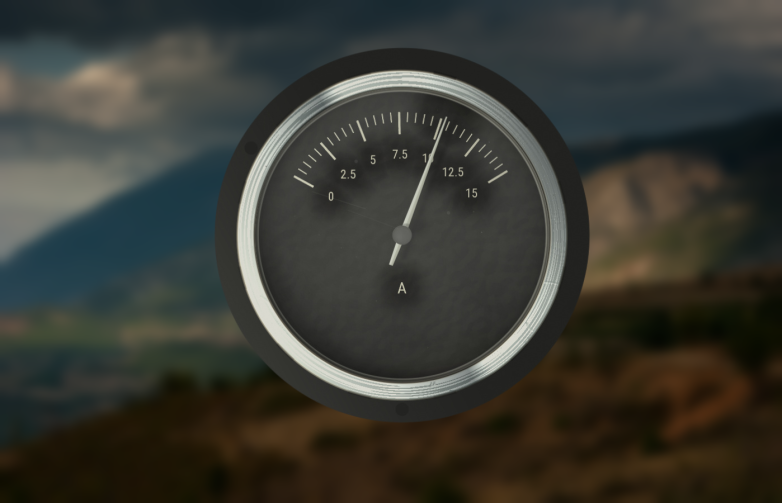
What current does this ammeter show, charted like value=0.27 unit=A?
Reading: value=10.25 unit=A
